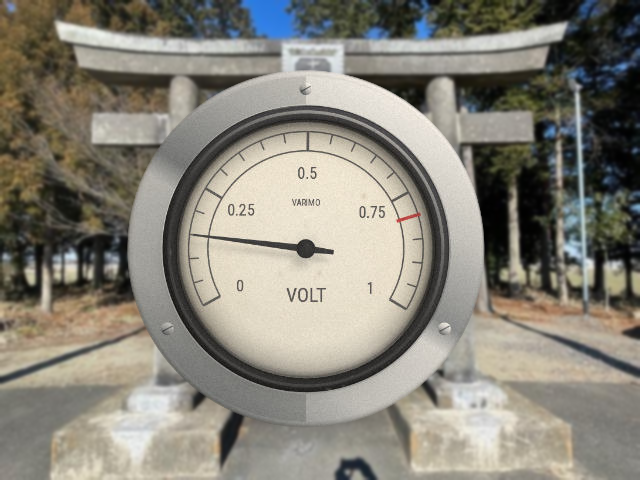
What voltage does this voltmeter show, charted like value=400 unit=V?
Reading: value=0.15 unit=V
